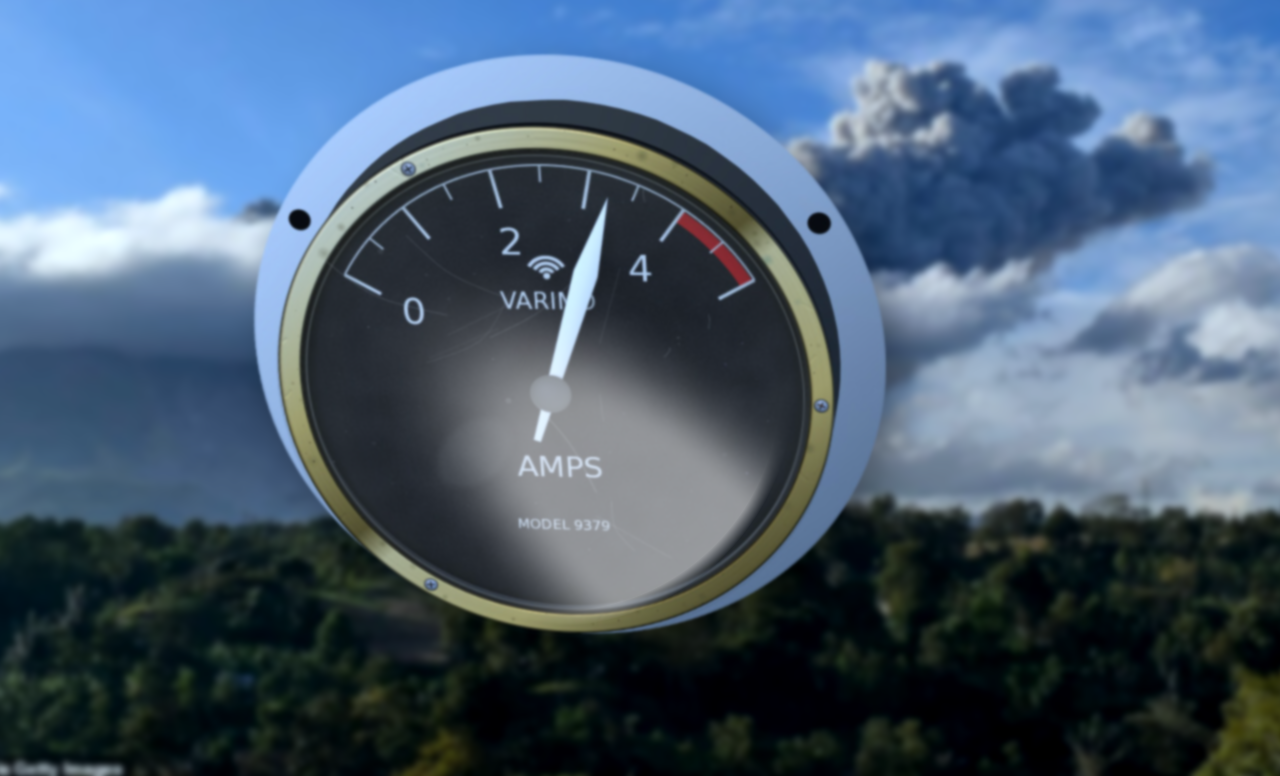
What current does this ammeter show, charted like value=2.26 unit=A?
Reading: value=3.25 unit=A
